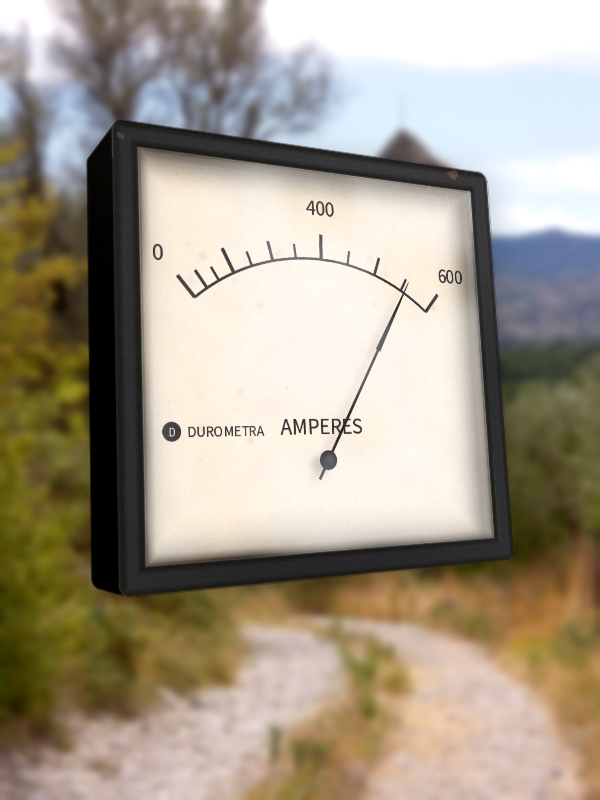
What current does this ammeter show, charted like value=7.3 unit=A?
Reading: value=550 unit=A
